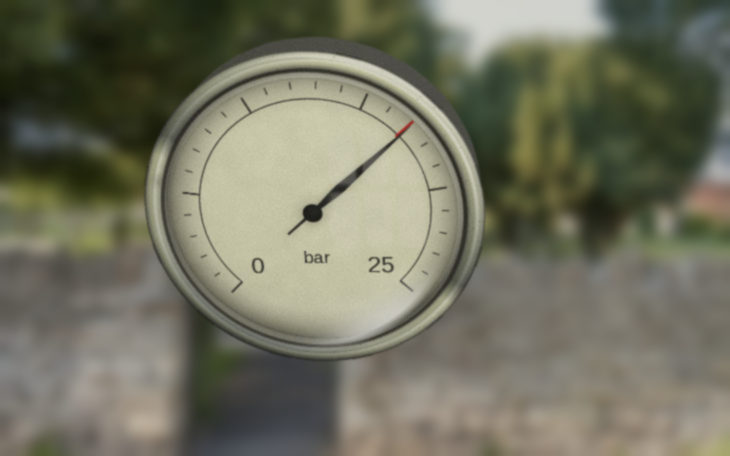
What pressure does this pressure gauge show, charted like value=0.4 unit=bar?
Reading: value=17 unit=bar
